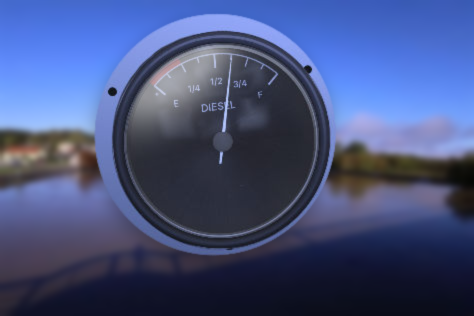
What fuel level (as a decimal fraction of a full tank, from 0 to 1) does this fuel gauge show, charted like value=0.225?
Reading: value=0.625
